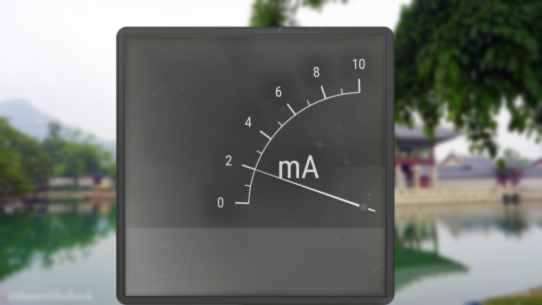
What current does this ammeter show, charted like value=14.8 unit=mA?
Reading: value=2 unit=mA
